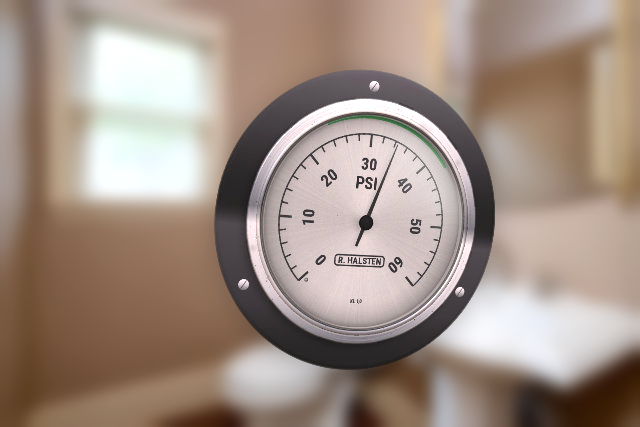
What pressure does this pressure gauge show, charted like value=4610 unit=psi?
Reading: value=34 unit=psi
